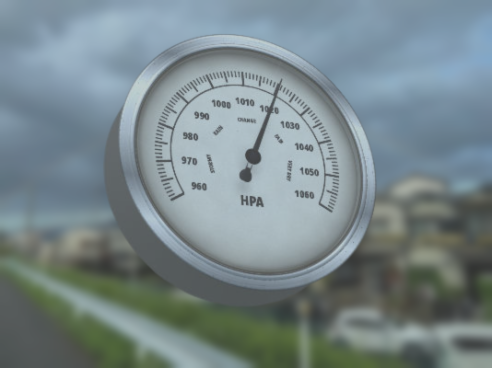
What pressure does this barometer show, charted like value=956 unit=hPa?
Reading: value=1020 unit=hPa
